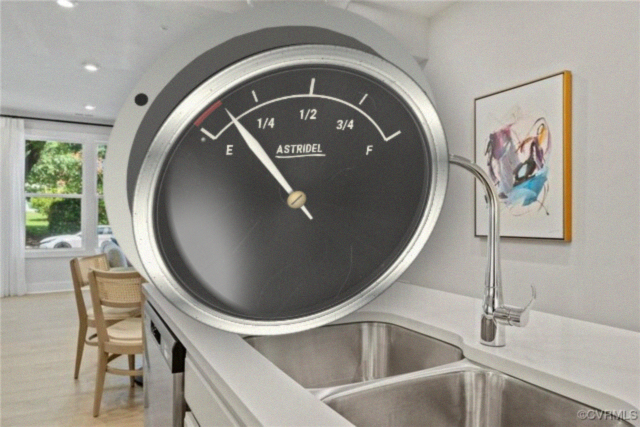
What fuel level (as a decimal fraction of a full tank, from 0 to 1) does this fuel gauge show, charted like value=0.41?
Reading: value=0.125
